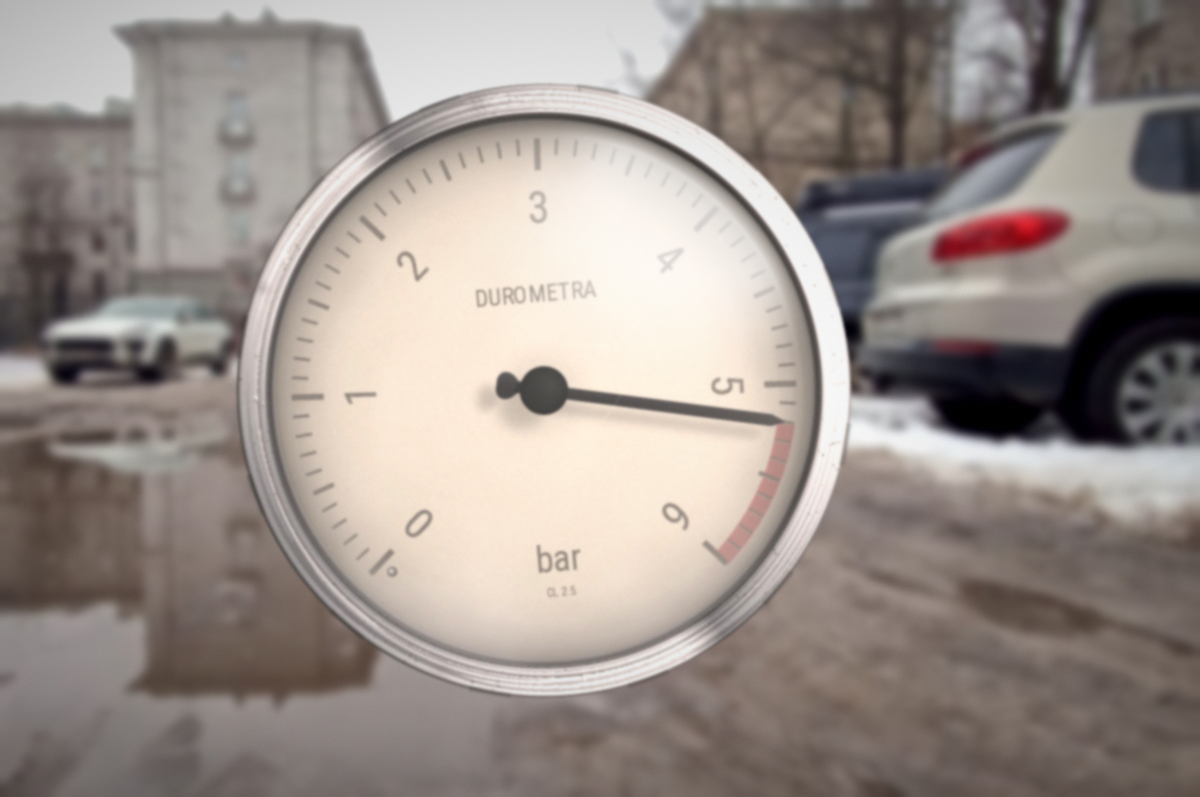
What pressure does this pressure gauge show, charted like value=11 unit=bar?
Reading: value=5.2 unit=bar
